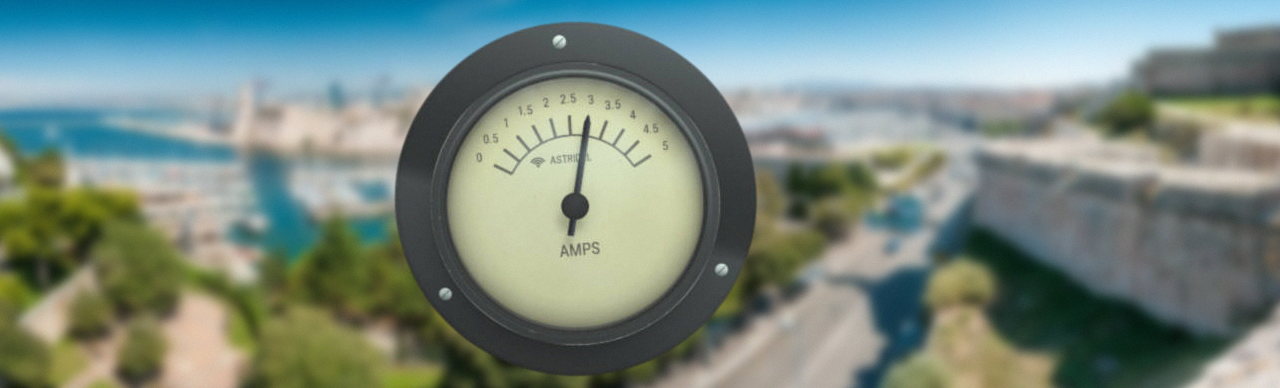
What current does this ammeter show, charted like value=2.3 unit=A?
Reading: value=3 unit=A
